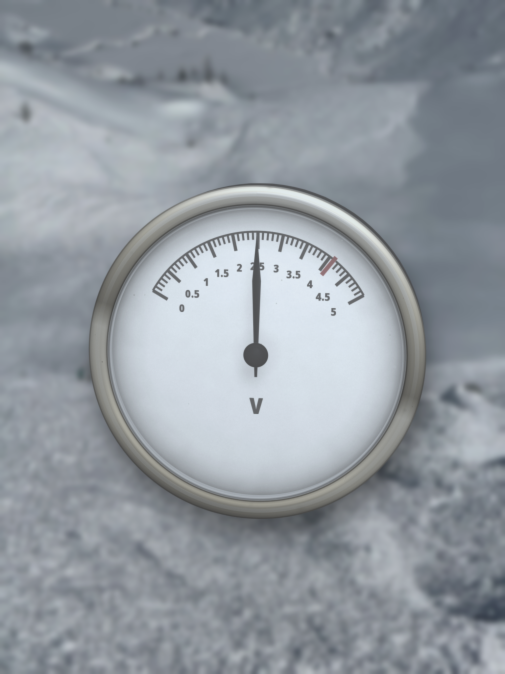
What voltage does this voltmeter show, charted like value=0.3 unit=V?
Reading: value=2.5 unit=V
